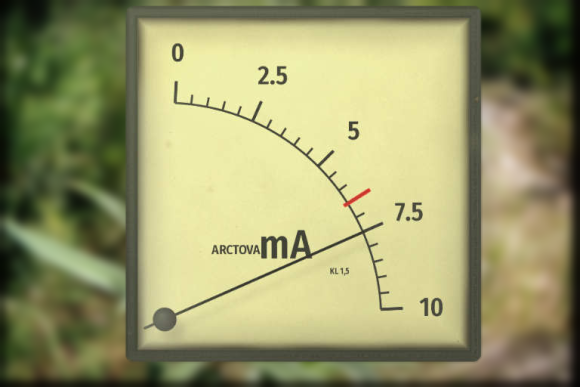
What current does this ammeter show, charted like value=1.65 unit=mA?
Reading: value=7.5 unit=mA
